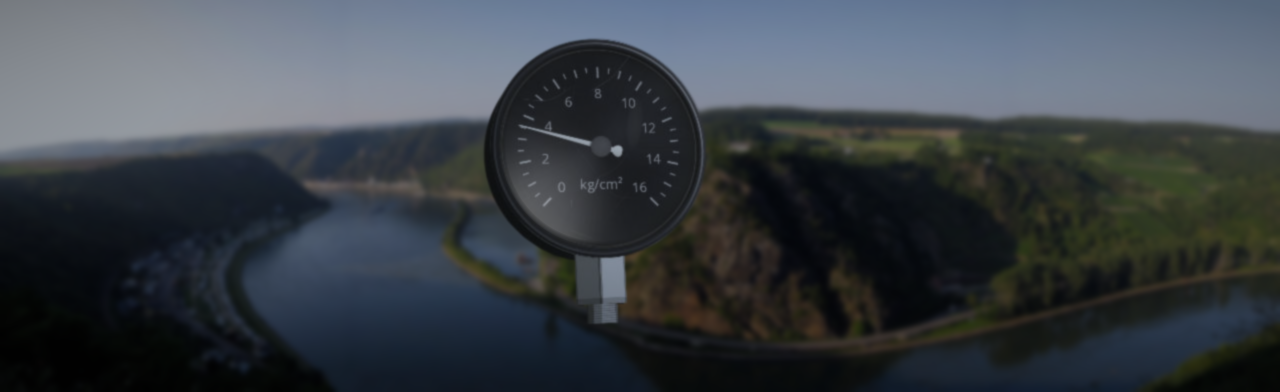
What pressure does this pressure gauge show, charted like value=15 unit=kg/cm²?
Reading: value=3.5 unit=kg/cm²
